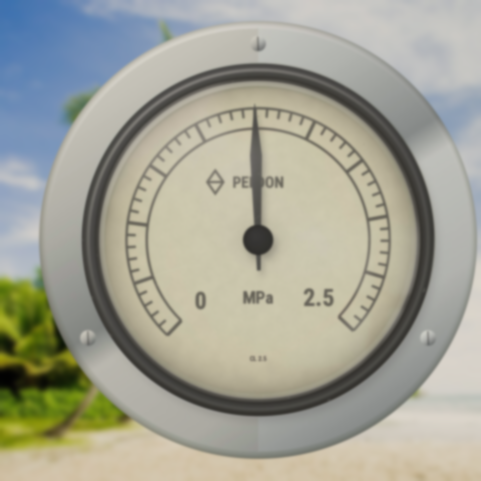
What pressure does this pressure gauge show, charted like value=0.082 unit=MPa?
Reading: value=1.25 unit=MPa
